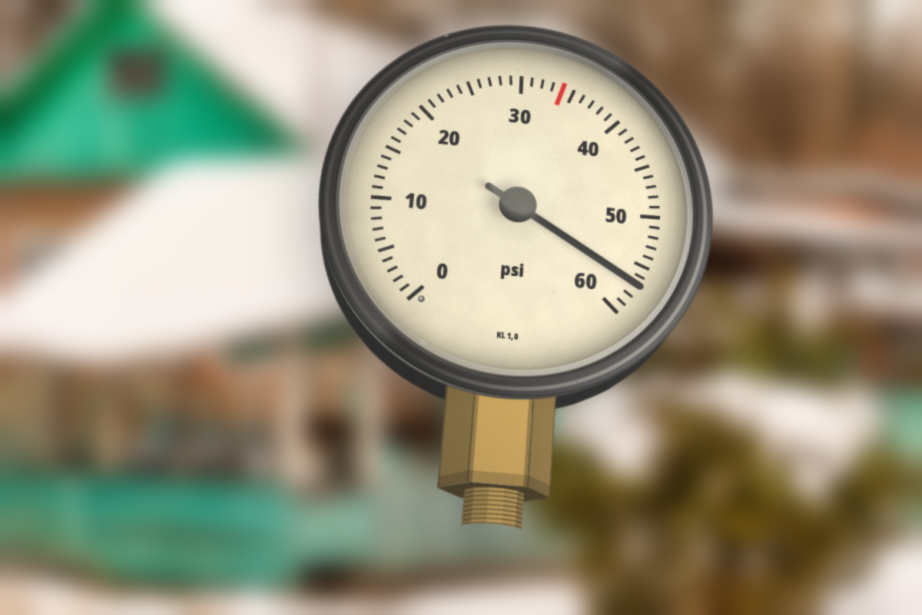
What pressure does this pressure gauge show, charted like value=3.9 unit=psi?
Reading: value=57 unit=psi
